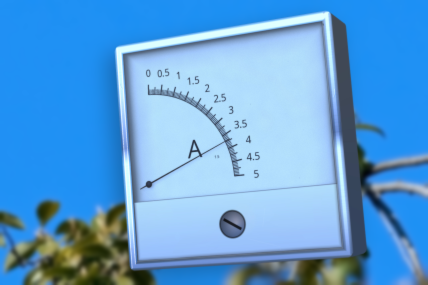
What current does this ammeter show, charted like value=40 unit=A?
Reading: value=3.75 unit=A
